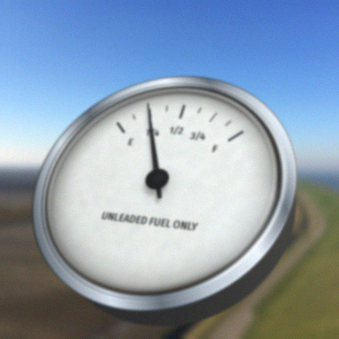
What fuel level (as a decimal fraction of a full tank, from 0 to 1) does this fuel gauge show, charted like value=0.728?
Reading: value=0.25
